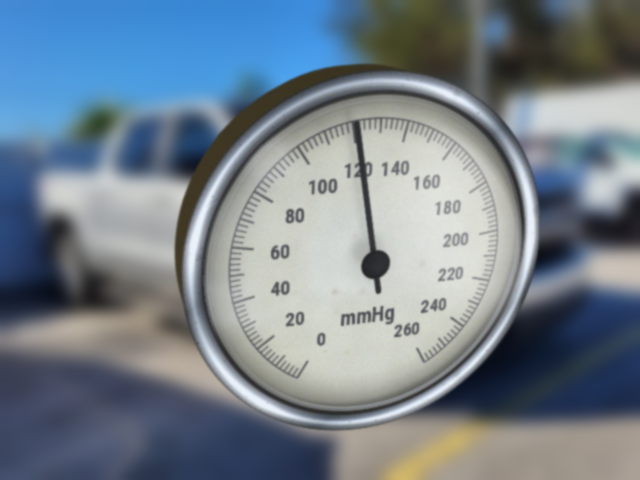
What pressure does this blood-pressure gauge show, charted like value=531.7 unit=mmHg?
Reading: value=120 unit=mmHg
